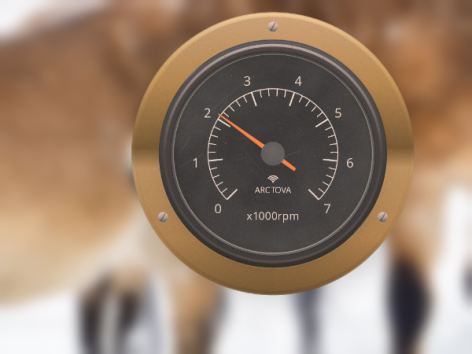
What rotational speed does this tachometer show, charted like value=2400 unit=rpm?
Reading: value=2100 unit=rpm
